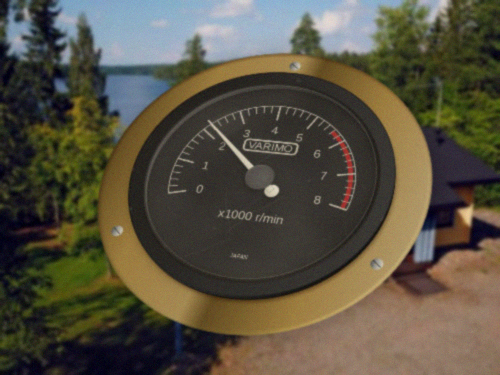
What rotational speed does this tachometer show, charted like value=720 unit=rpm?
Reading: value=2200 unit=rpm
